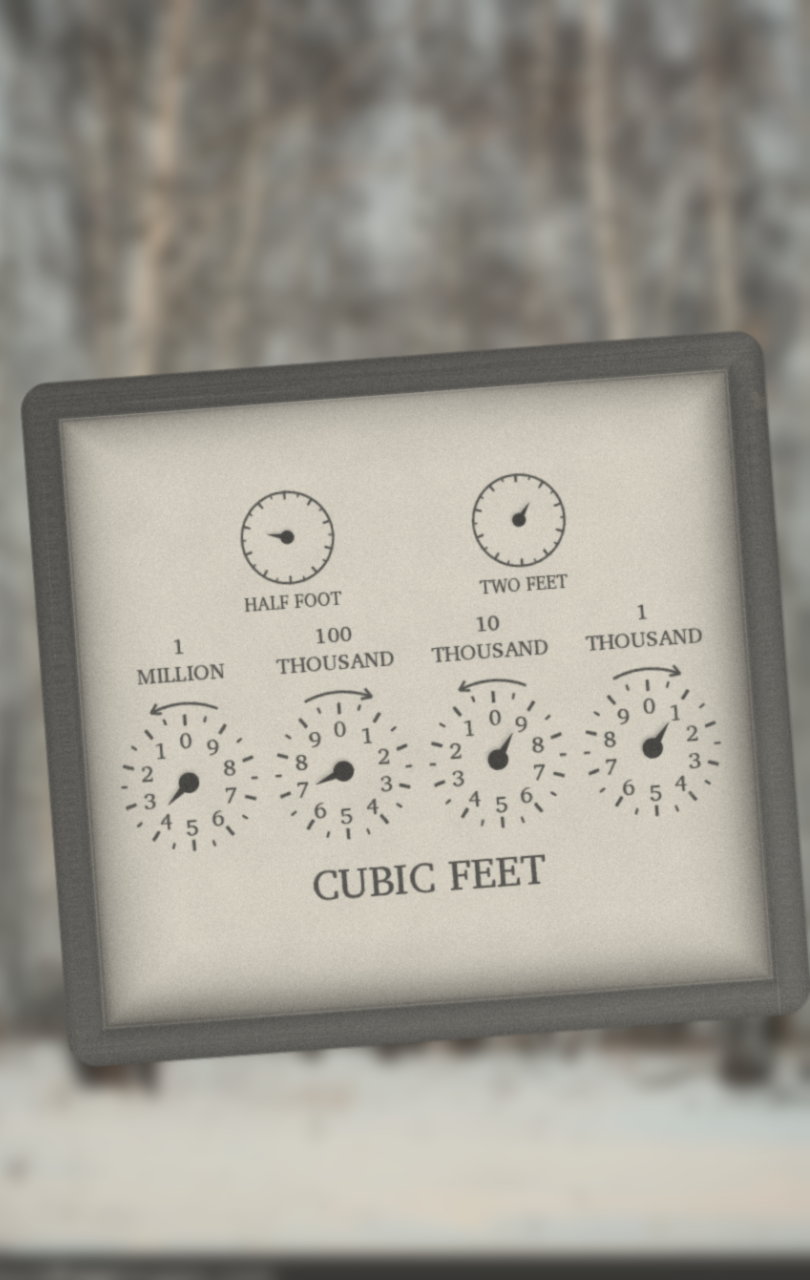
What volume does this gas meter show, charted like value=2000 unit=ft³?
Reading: value=369100 unit=ft³
